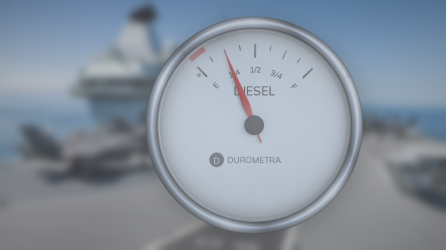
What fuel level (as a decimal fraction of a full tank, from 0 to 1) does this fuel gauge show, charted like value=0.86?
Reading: value=0.25
